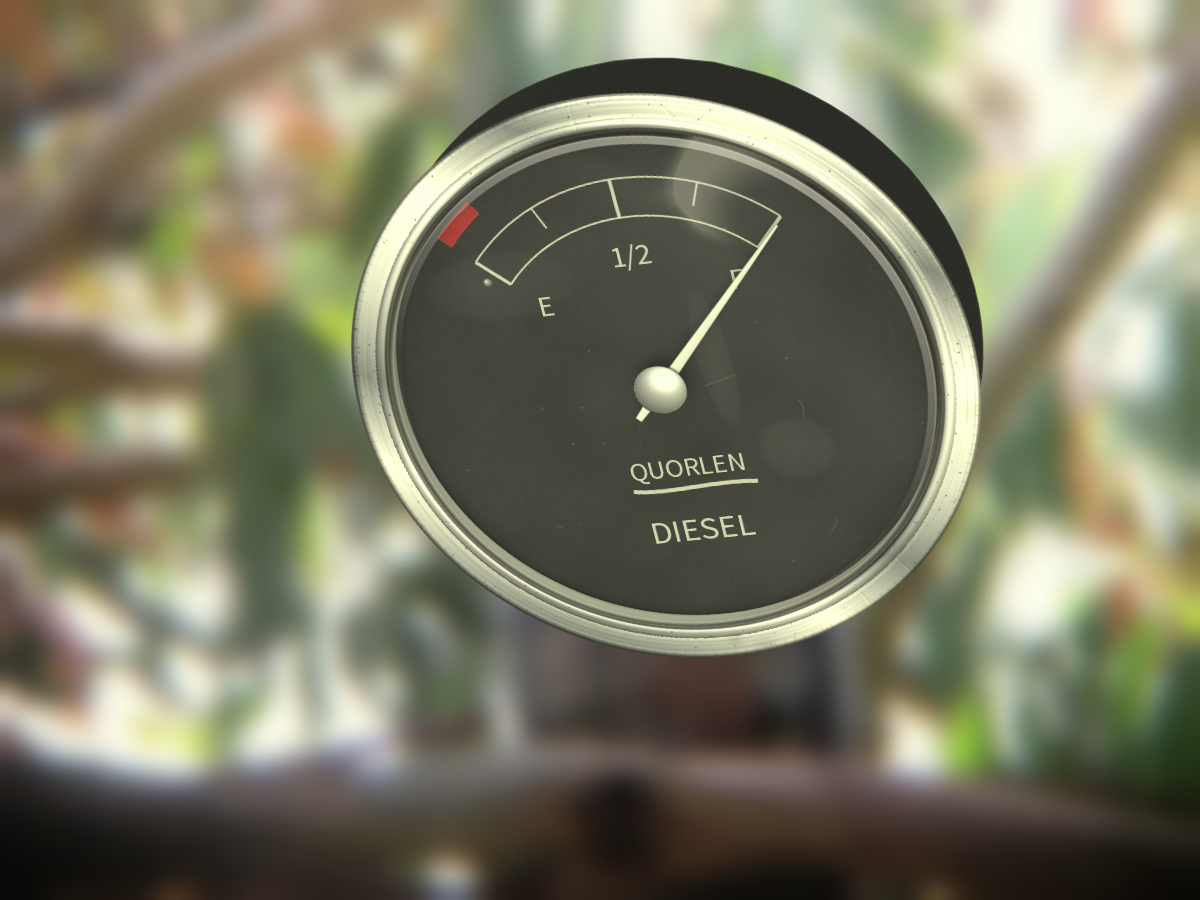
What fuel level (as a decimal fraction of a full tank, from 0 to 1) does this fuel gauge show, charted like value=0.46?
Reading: value=1
